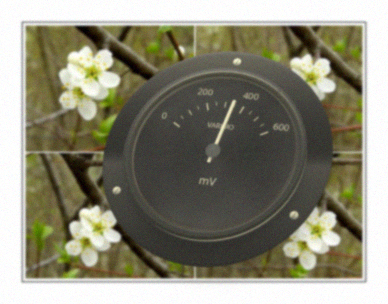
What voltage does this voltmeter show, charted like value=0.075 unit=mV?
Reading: value=350 unit=mV
